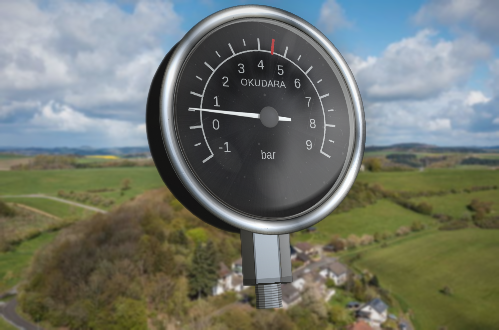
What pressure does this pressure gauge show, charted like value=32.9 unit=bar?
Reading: value=0.5 unit=bar
